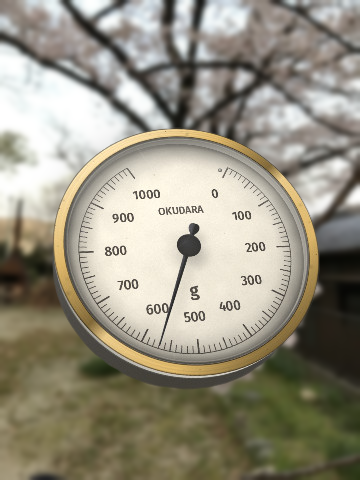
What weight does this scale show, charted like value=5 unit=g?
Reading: value=570 unit=g
